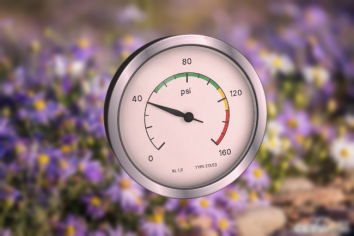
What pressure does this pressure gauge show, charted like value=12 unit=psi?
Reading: value=40 unit=psi
